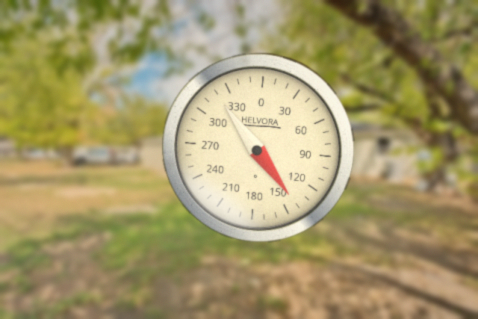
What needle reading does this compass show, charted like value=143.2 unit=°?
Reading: value=140 unit=°
